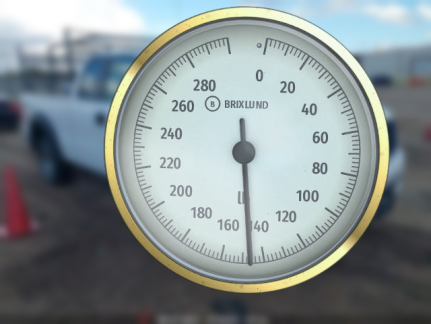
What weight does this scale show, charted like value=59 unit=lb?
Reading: value=146 unit=lb
